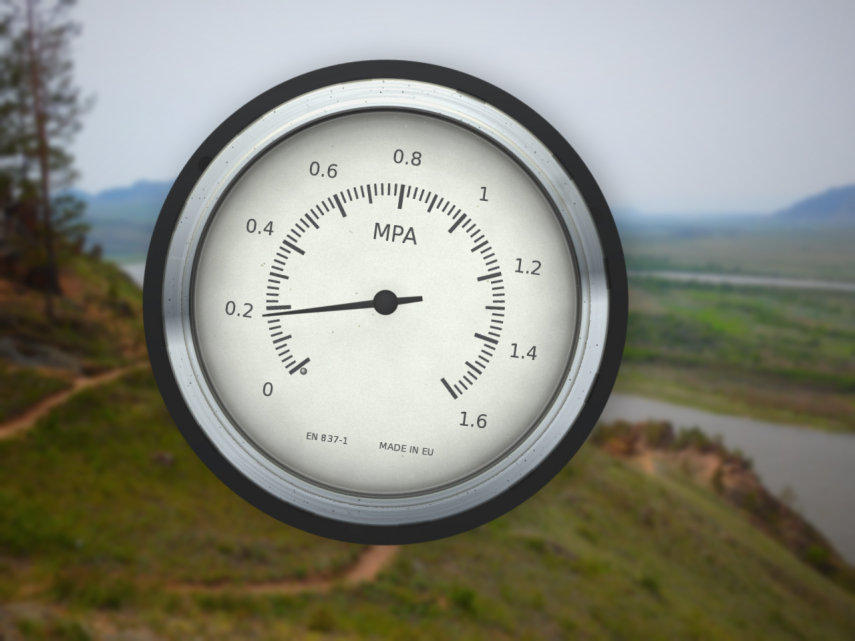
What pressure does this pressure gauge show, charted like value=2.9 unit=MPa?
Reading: value=0.18 unit=MPa
